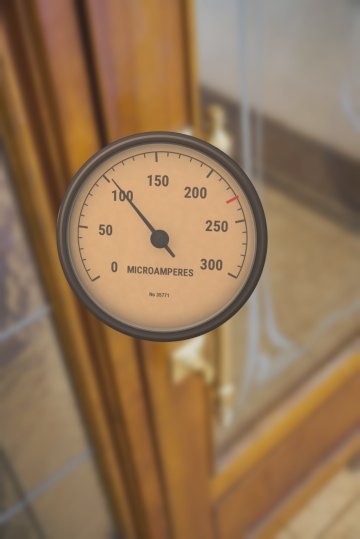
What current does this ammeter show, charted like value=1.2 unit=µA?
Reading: value=105 unit=µA
